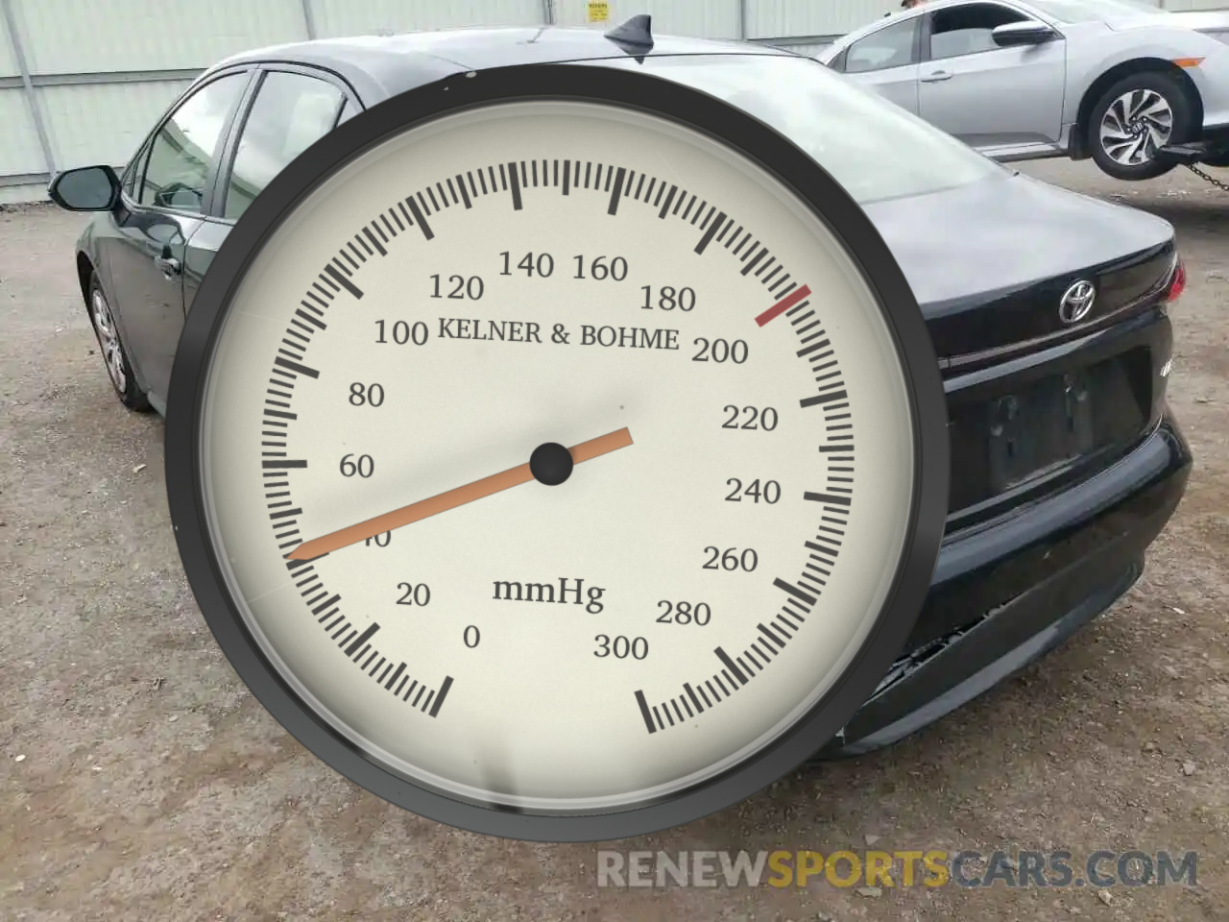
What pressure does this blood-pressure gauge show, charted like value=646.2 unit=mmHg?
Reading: value=42 unit=mmHg
